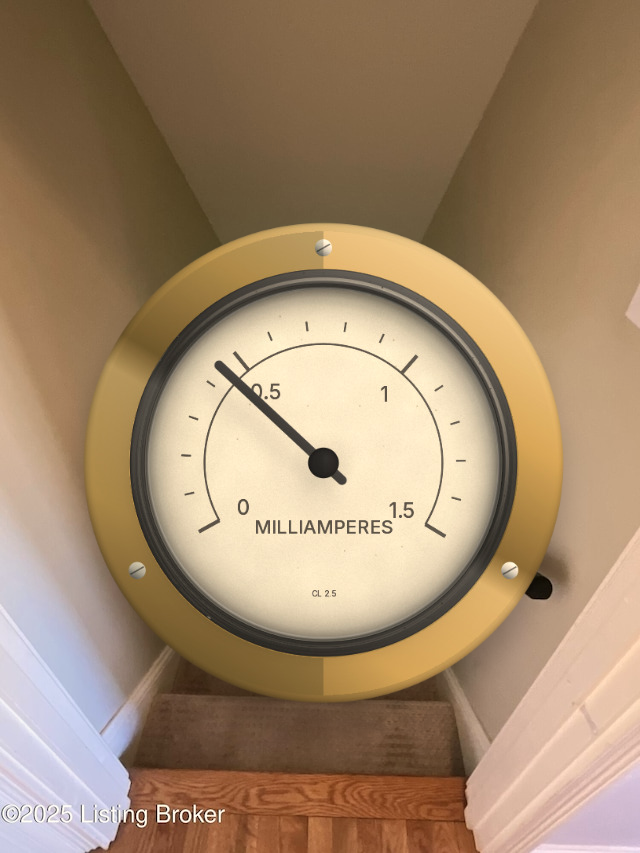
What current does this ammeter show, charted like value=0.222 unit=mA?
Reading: value=0.45 unit=mA
